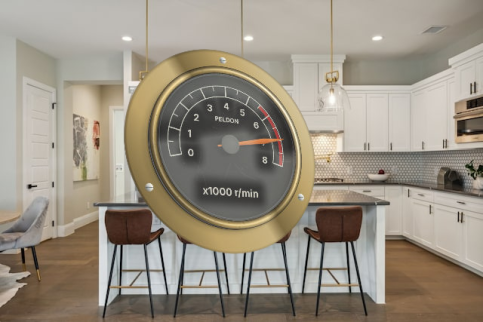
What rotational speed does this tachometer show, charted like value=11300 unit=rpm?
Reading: value=7000 unit=rpm
